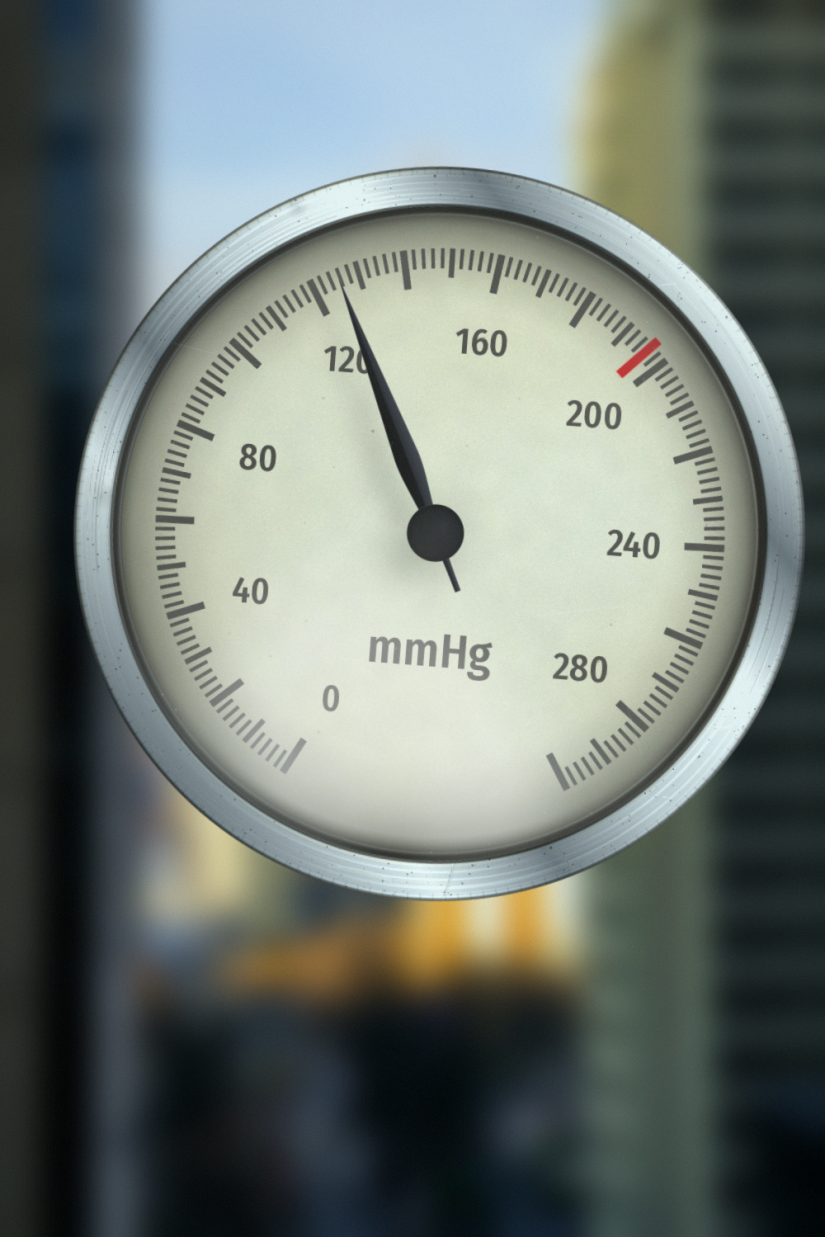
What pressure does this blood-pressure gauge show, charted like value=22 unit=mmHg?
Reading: value=126 unit=mmHg
